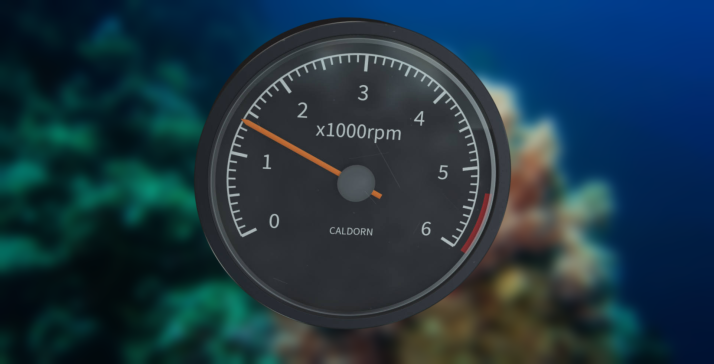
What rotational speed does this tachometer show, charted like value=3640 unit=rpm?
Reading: value=1400 unit=rpm
